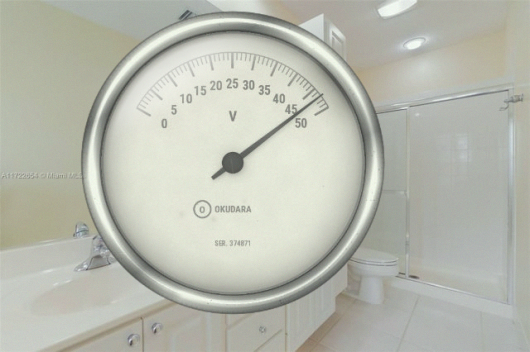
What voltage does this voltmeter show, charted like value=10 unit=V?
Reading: value=47 unit=V
